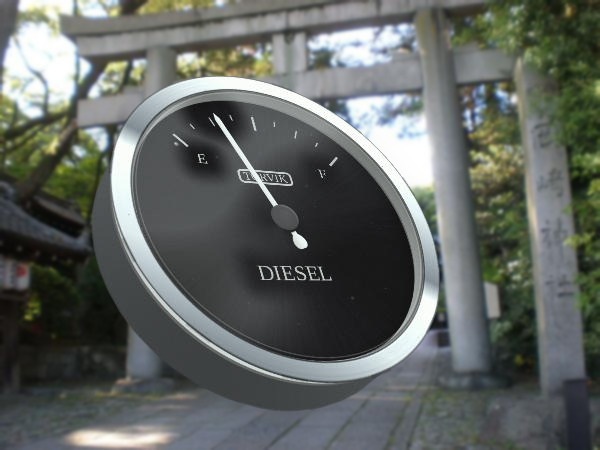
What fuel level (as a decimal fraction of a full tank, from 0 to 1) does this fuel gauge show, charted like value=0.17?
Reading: value=0.25
